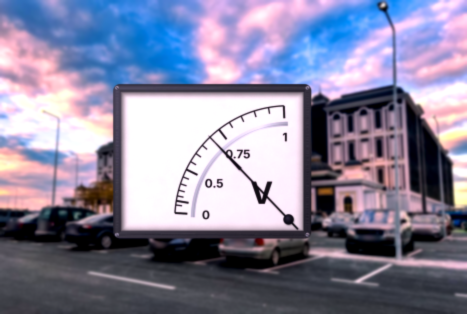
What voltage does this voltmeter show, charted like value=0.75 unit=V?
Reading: value=0.7 unit=V
